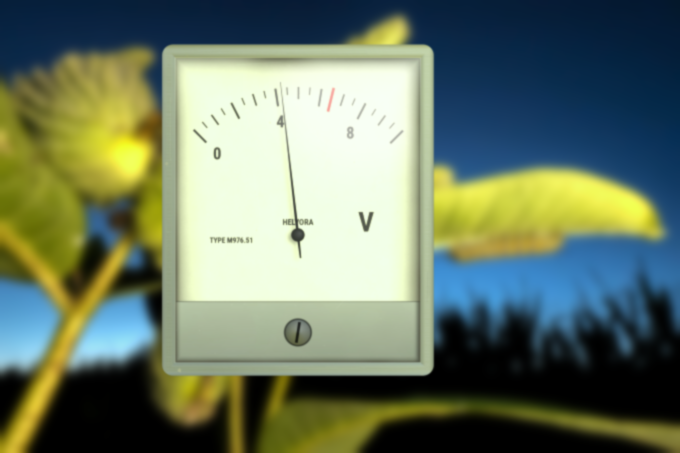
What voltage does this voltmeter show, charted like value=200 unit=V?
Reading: value=4.25 unit=V
